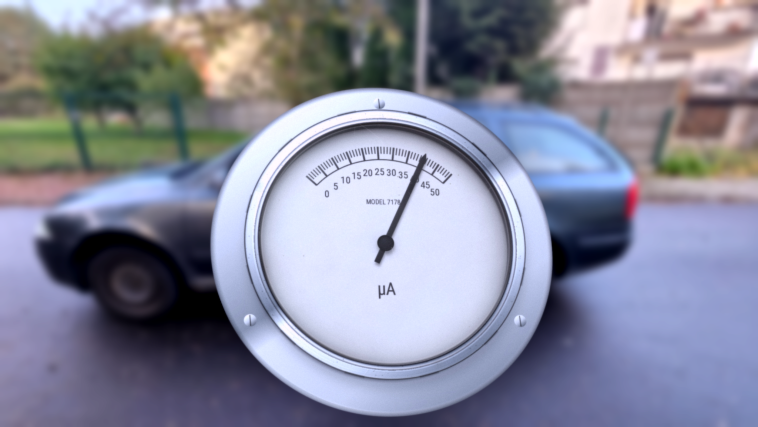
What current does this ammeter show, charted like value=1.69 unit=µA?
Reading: value=40 unit=µA
